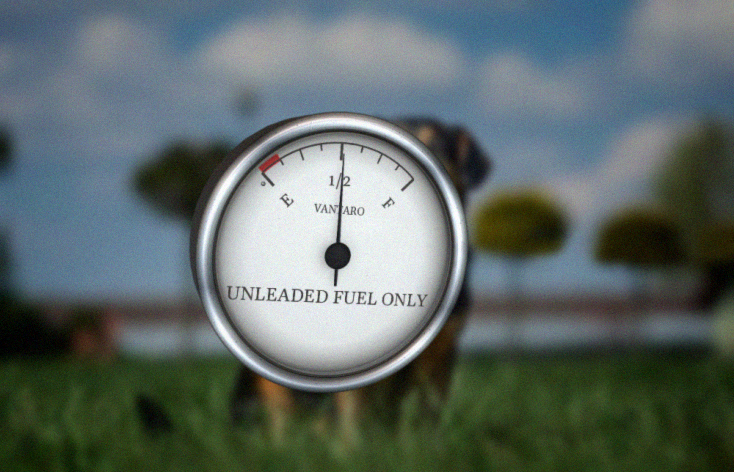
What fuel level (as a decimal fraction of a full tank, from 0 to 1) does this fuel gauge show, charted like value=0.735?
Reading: value=0.5
